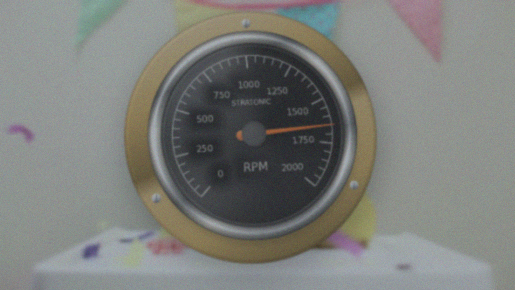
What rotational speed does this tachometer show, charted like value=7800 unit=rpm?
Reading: value=1650 unit=rpm
